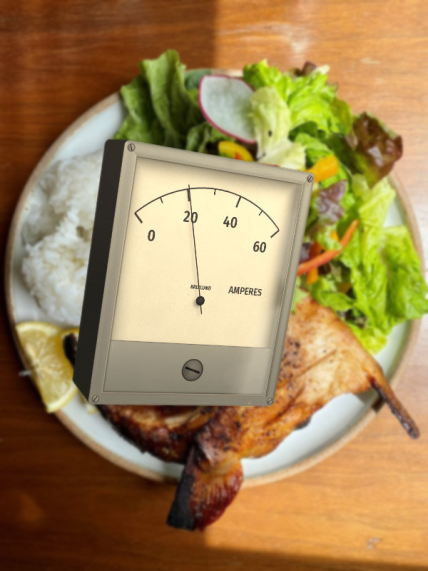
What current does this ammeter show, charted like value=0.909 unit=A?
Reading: value=20 unit=A
